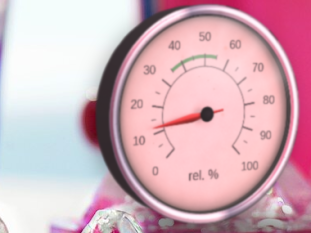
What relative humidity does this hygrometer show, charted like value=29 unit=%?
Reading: value=12.5 unit=%
